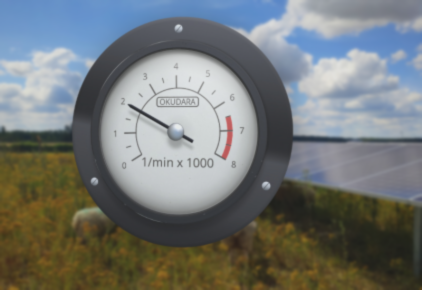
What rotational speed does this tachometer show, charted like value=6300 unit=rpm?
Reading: value=2000 unit=rpm
